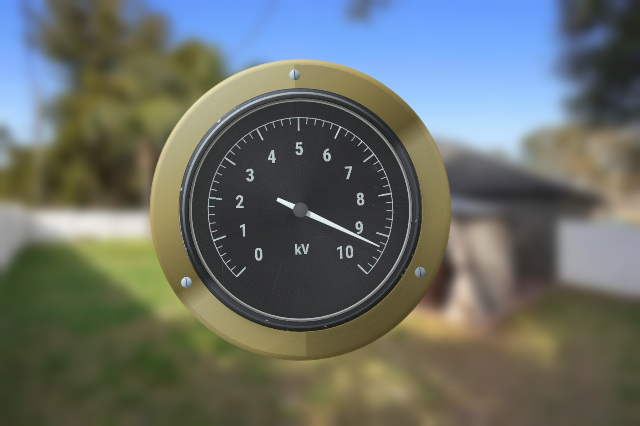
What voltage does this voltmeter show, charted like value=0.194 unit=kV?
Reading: value=9.3 unit=kV
